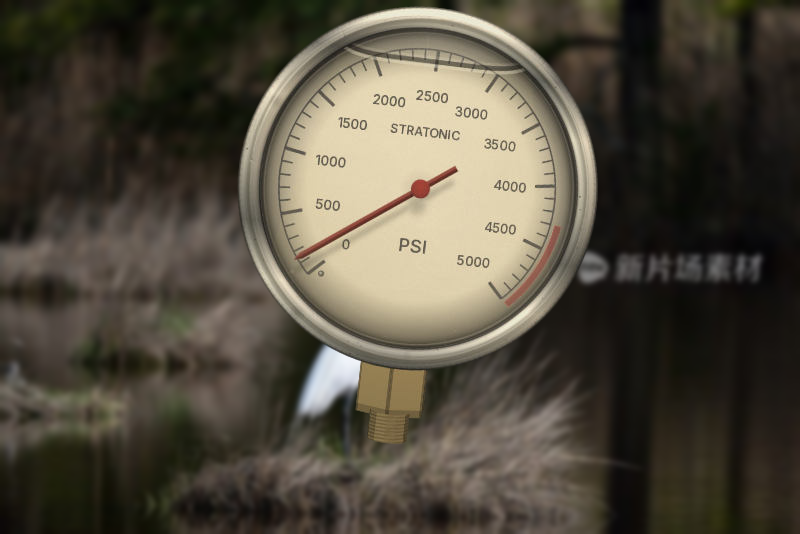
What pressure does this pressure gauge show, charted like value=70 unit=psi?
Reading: value=150 unit=psi
